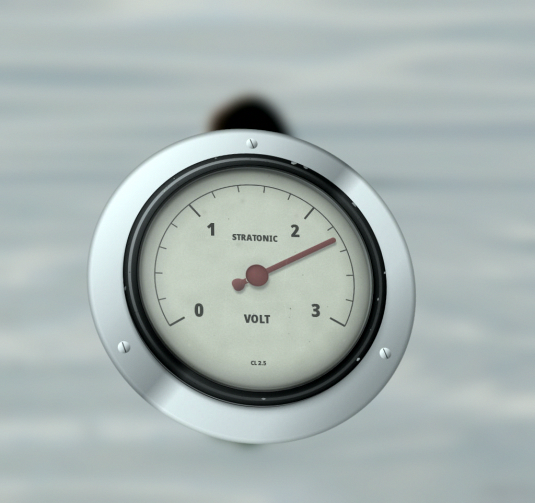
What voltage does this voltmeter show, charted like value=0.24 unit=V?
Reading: value=2.3 unit=V
